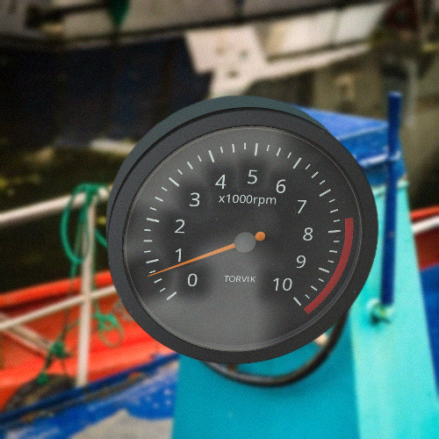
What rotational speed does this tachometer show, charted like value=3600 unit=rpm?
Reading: value=750 unit=rpm
